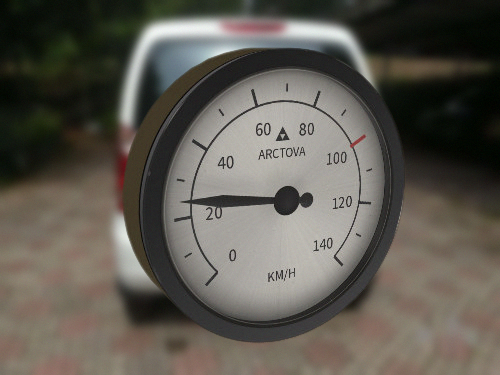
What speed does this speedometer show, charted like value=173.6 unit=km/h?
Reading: value=25 unit=km/h
